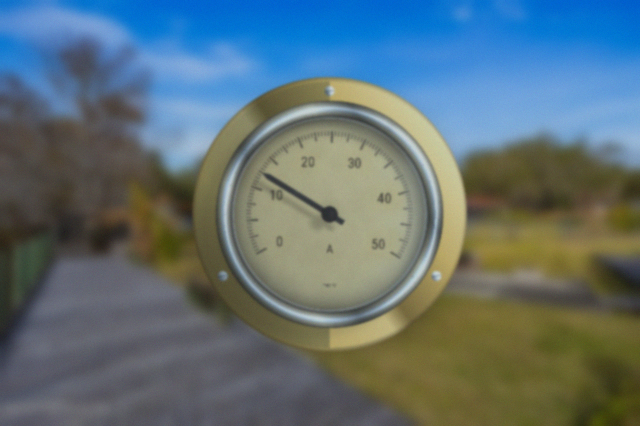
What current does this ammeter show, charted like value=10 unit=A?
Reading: value=12.5 unit=A
